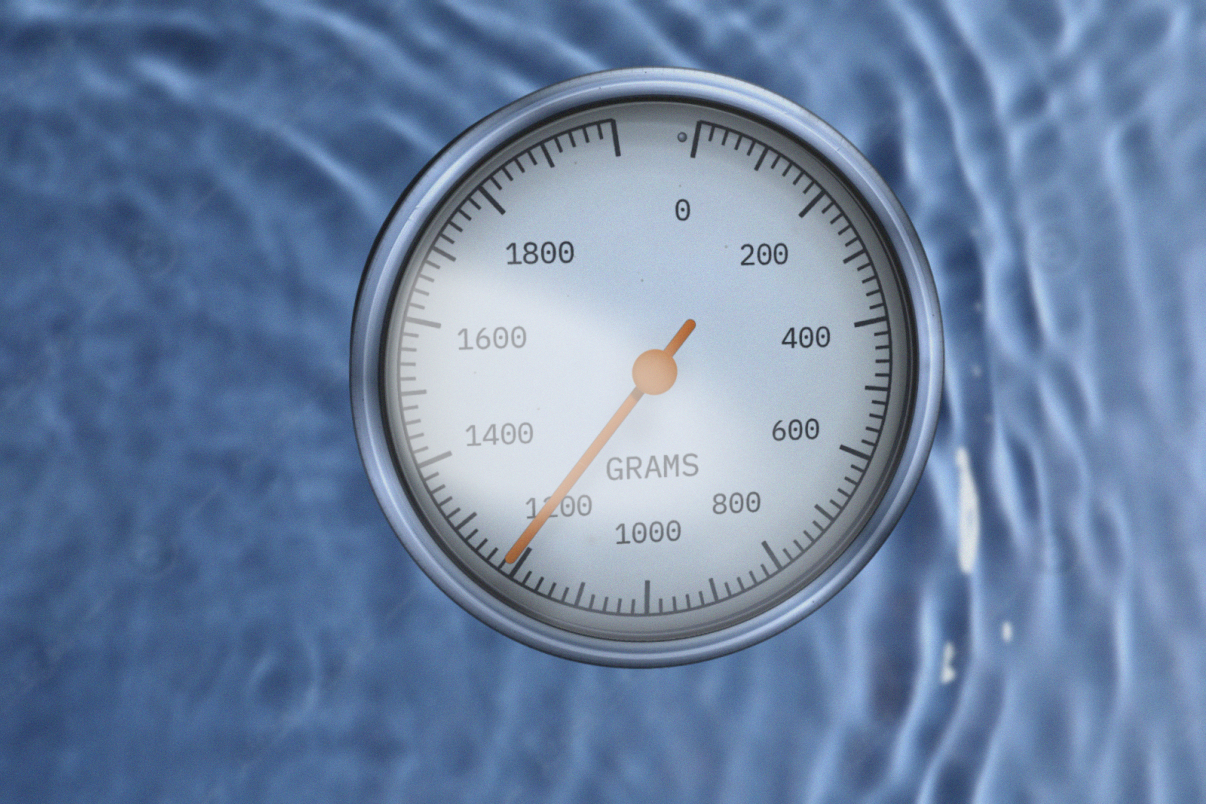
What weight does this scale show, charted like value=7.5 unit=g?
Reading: value=1220 unit=g
